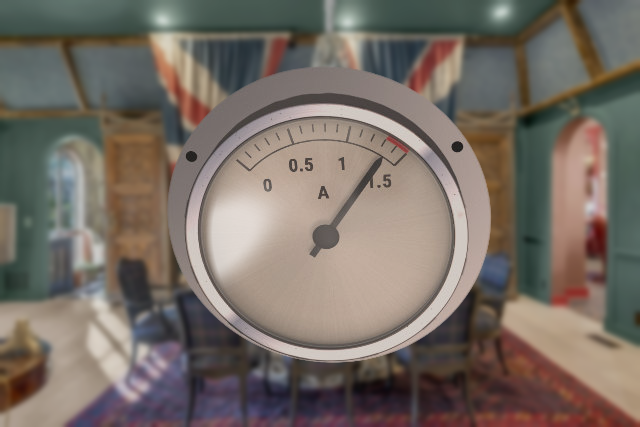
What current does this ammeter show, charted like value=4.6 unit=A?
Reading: value=1.35 unit=A
